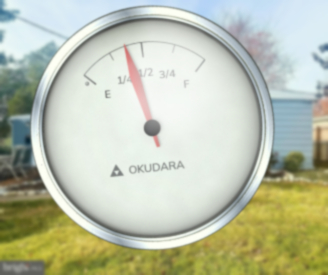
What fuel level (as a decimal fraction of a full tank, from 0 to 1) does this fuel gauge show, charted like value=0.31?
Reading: value=0.375
